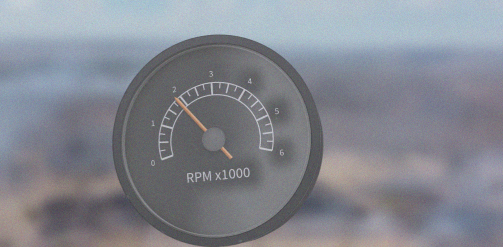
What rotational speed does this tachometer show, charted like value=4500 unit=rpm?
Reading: value=1875 unit=rpm
